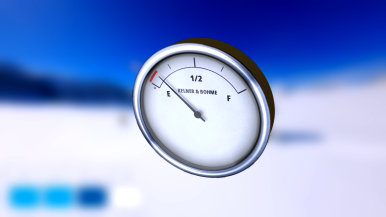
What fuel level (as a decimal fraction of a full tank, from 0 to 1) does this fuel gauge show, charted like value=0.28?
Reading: value=0.125
